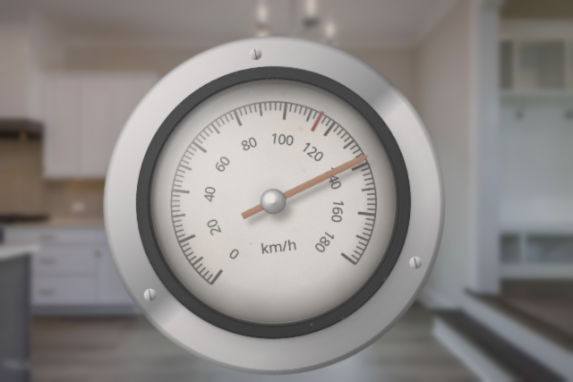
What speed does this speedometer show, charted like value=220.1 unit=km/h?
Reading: value=138 unit=km/h
